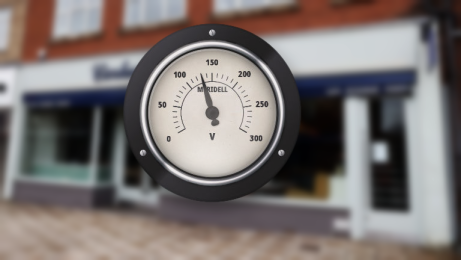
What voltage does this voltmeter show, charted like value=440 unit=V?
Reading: value=130 unit=V
